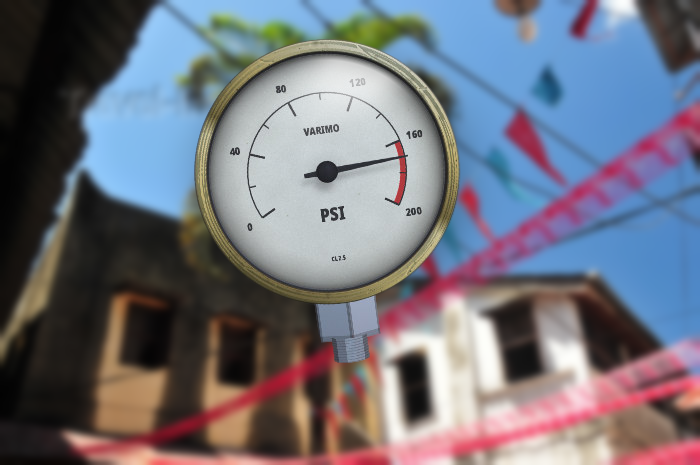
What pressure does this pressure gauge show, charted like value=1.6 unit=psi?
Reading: value=170 unit=psi
